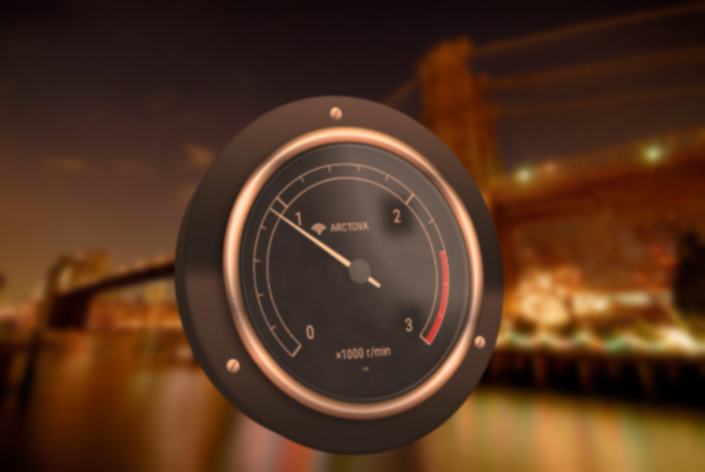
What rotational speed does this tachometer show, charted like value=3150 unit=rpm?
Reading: value=900 unit=rpm
